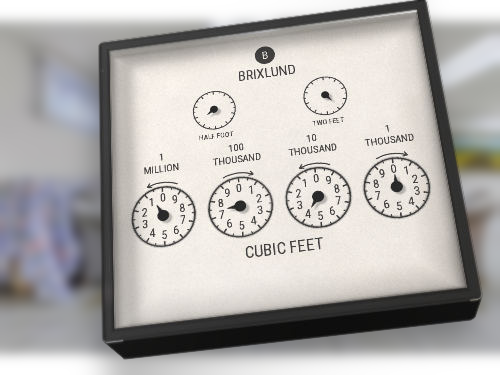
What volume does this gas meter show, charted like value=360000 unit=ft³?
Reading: value=74000 unit=ft³
